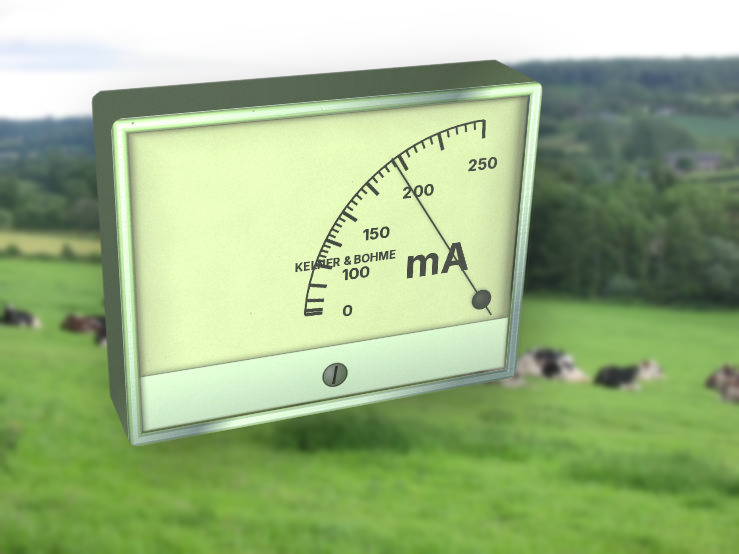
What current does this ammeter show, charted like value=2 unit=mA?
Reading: value=195 unit=mA
